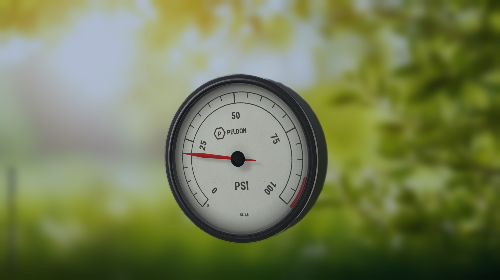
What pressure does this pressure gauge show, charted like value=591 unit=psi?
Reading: value=20 unit=psi
